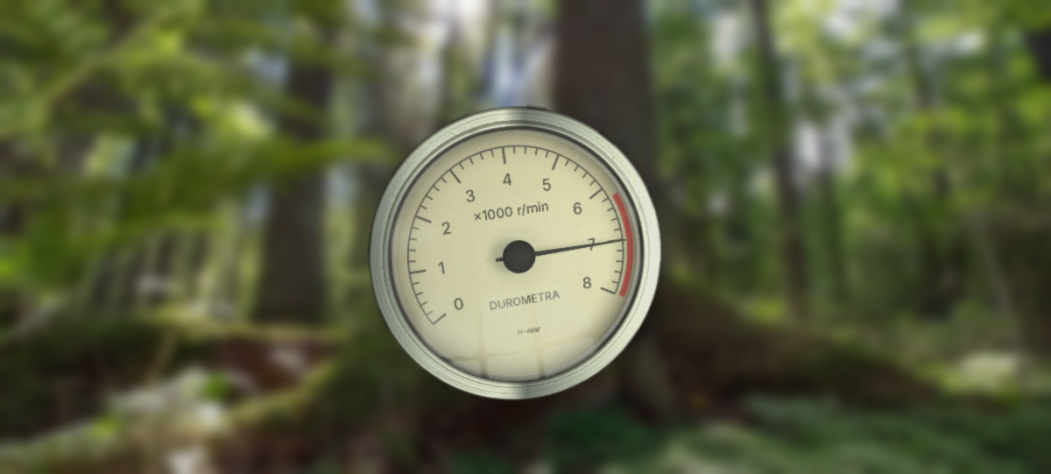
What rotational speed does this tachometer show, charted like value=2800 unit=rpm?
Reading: value=7000 unit=rpm
